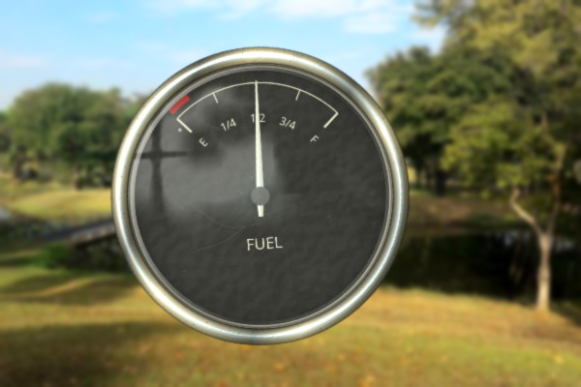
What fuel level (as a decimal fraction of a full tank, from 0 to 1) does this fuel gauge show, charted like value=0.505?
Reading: value=0.5
